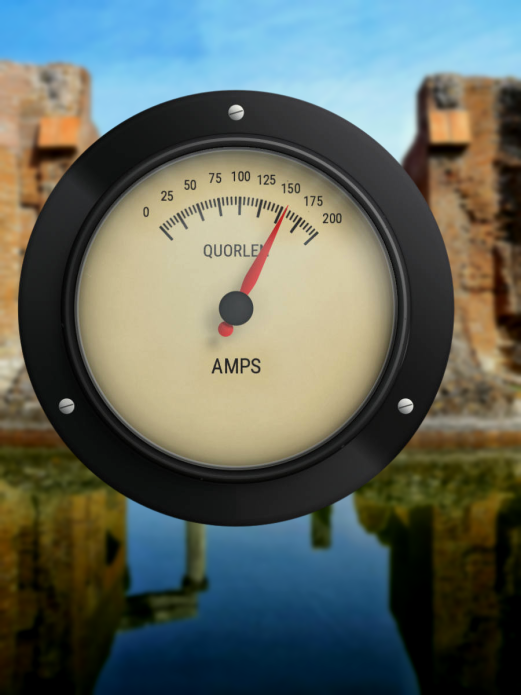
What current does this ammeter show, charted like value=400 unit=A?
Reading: value=155 unit=A
